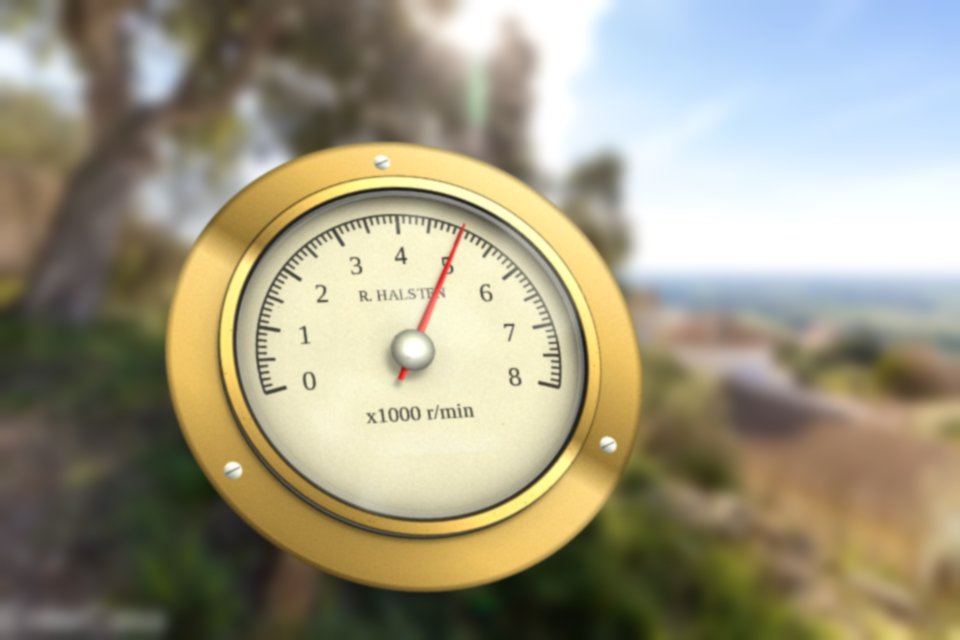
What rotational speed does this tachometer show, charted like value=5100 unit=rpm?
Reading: value=5000 unit=rpm
